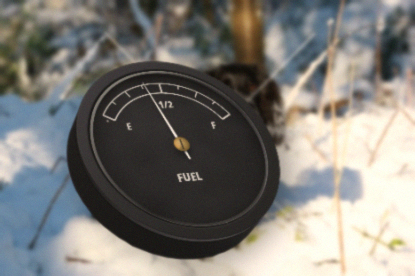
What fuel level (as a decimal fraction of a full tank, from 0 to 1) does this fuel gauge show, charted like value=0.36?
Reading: value=0.375
